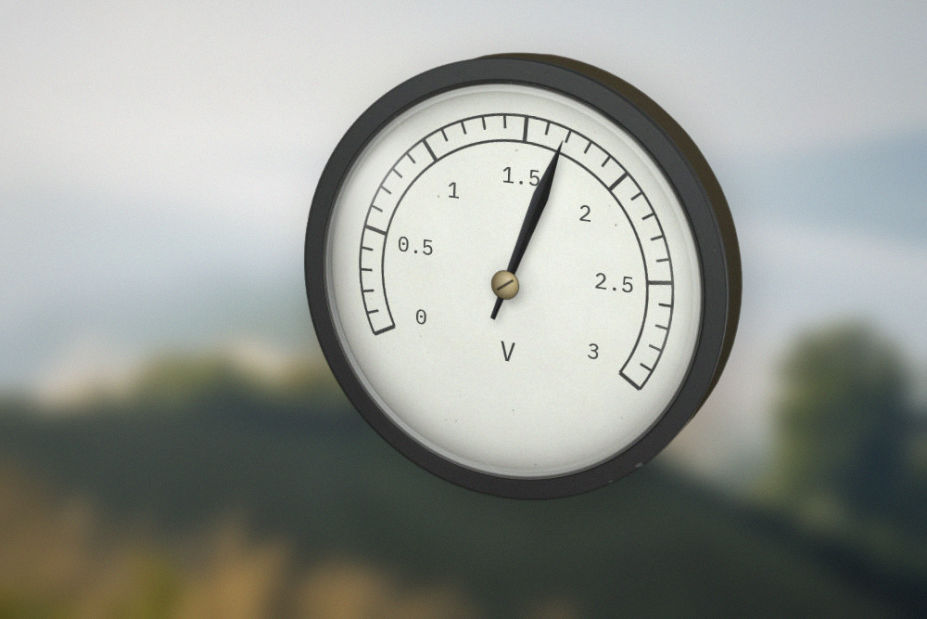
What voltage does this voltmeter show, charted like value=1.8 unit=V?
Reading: value=1.7 unit=V
